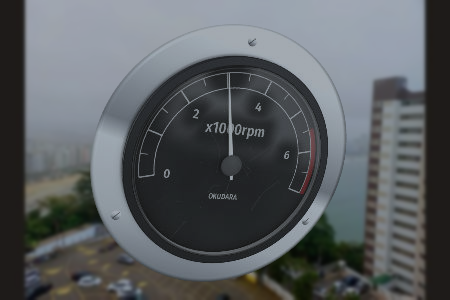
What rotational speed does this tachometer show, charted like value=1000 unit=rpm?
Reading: value=3000 unit=rpm
